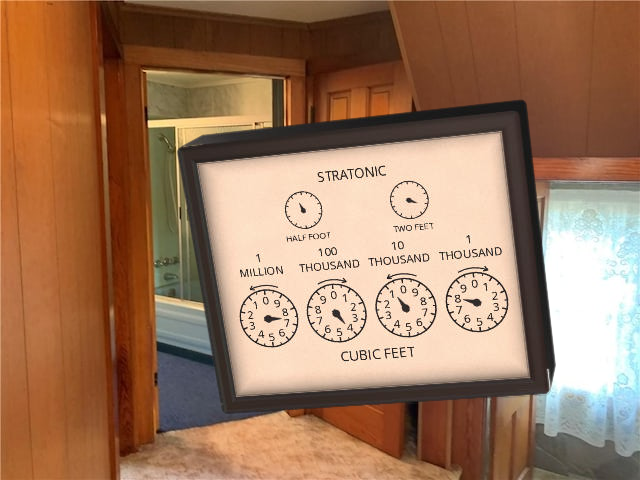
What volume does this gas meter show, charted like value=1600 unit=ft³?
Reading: value=740800 unit=ft³
